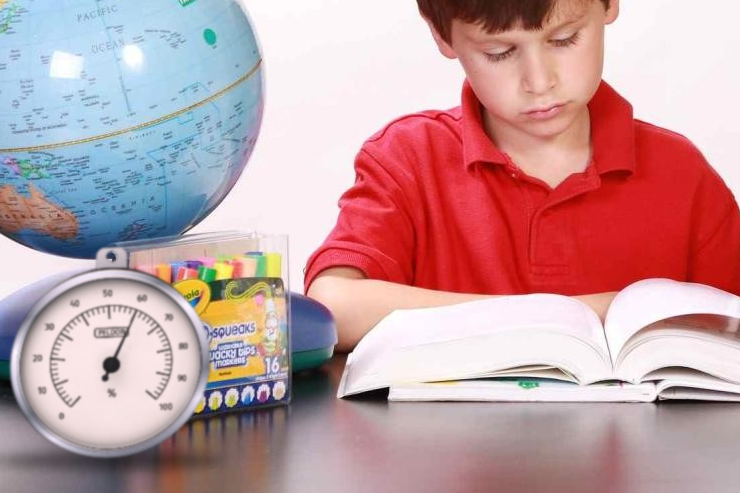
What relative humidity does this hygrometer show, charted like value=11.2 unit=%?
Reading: value=60 unit=%
